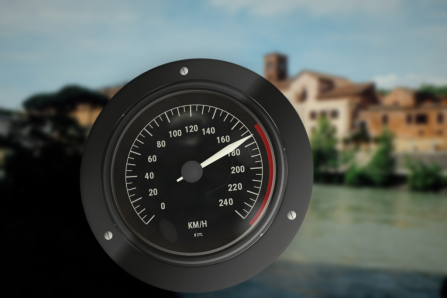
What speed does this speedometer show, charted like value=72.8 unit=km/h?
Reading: value=175 unit=km/h
